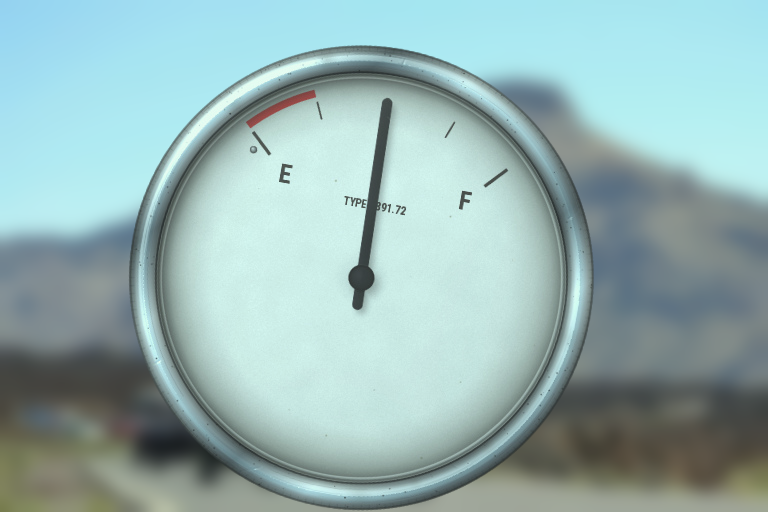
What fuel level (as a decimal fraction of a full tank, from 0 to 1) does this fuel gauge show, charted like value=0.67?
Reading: value=0.5
